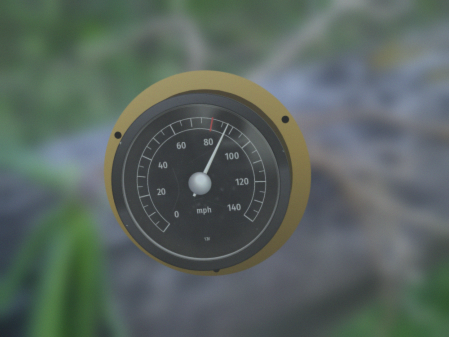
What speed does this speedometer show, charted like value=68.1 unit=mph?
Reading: value=87.5 unit=mph
